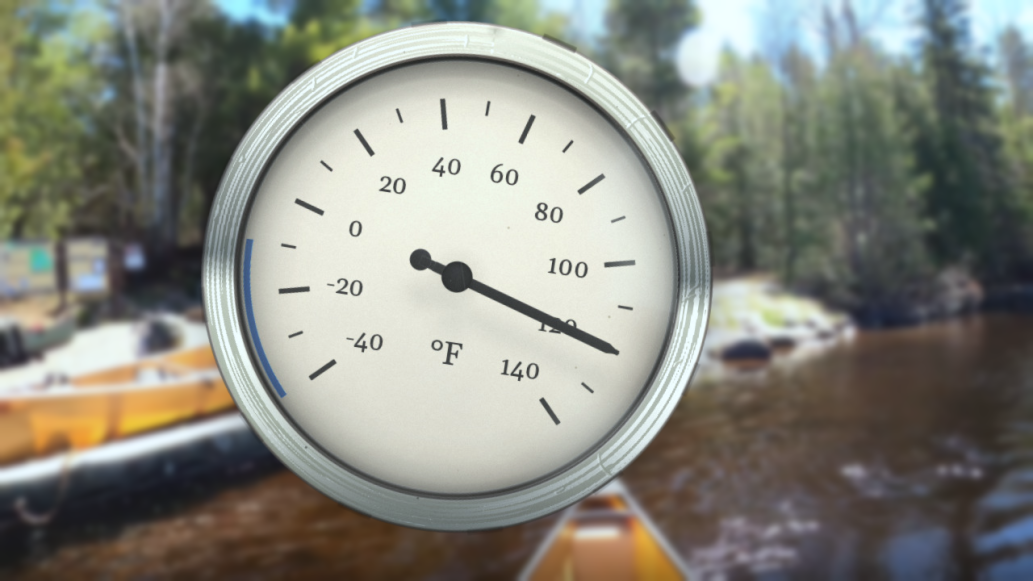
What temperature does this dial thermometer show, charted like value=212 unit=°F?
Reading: value=120 unit=°F
